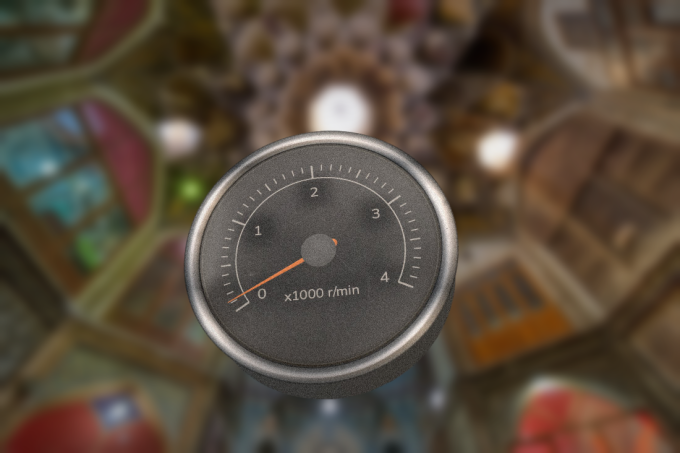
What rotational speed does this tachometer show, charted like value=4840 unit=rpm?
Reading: value=100 unit=rpm
